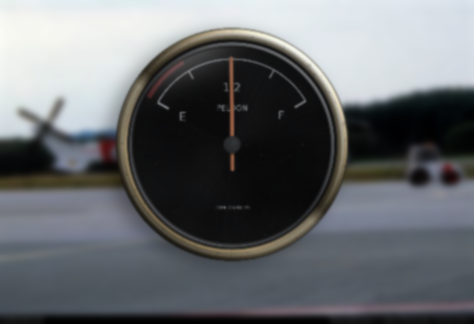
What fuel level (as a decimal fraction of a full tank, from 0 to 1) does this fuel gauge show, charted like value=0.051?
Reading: value=0.5
